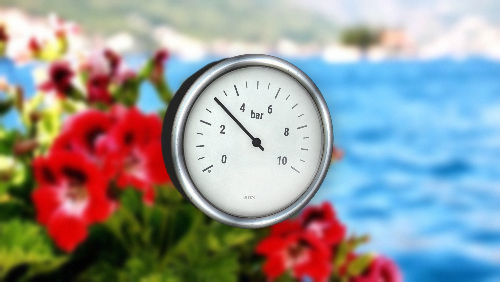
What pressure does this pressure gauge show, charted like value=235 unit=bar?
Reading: value=3 unit=bar
